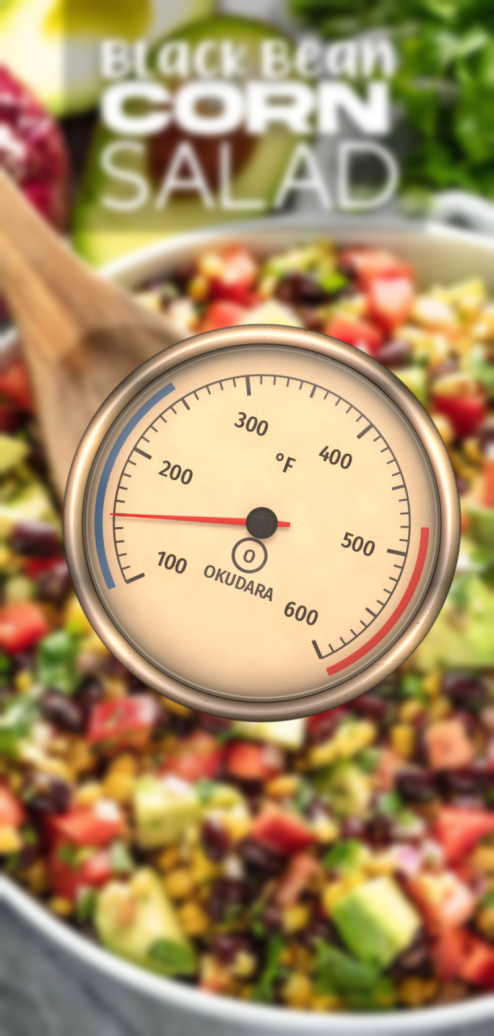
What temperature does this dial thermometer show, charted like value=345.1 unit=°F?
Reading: value=150 unit=°F
